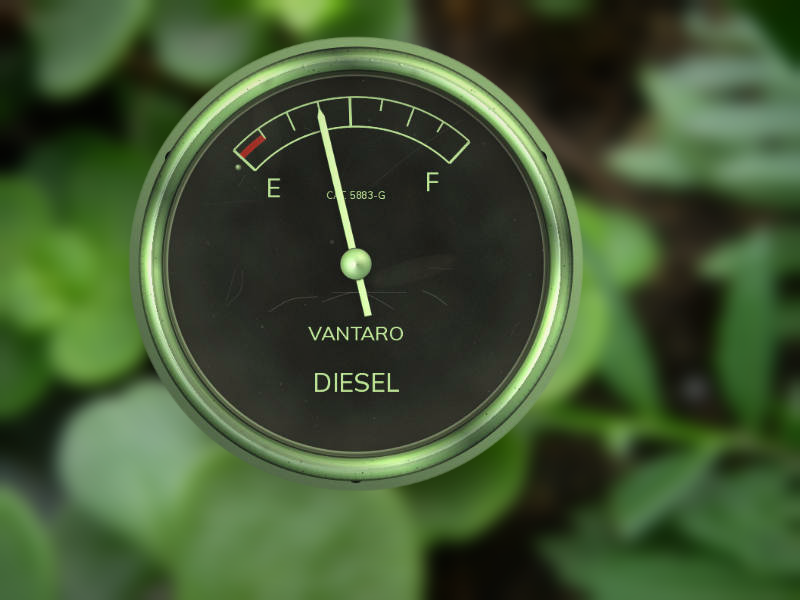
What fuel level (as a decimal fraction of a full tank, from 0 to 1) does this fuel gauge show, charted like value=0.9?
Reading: value=0.375
